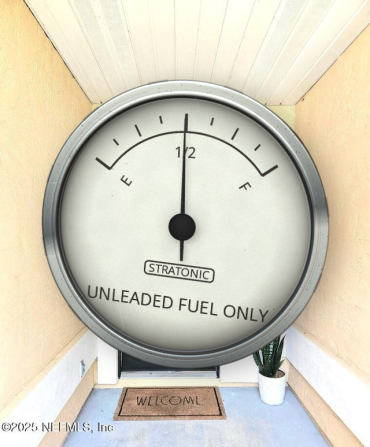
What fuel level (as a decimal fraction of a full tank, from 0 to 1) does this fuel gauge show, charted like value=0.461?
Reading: value=0.5
